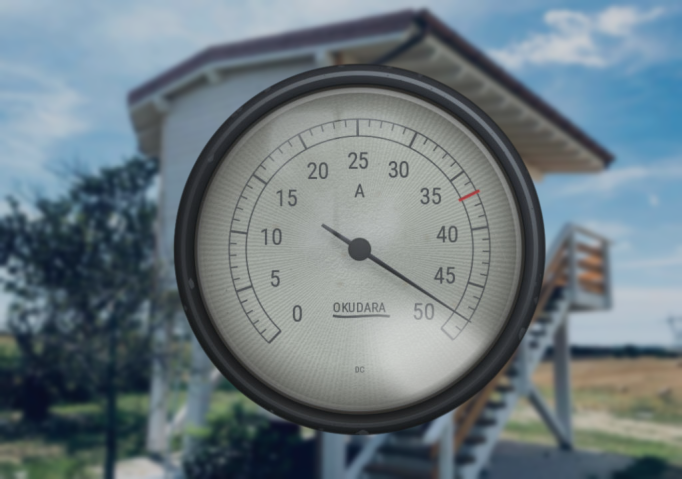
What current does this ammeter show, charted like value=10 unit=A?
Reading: value=48 unit=A
